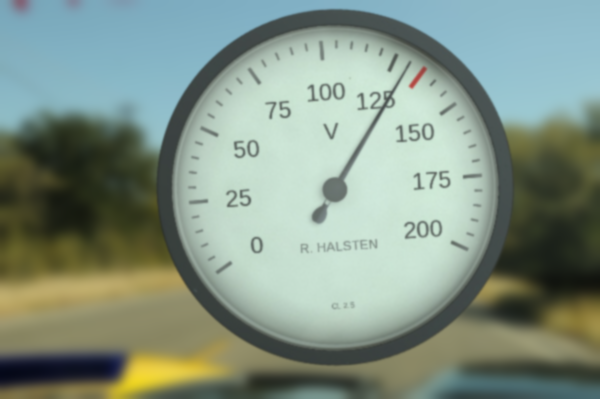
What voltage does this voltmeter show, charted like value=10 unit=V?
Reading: value=130 unit=V
